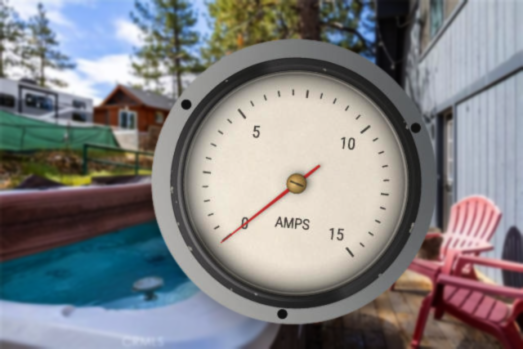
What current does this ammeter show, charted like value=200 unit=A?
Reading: value=0 unit=A
